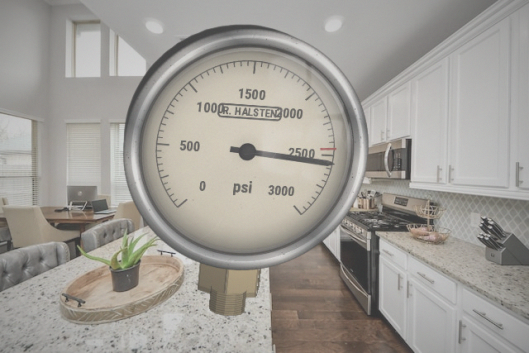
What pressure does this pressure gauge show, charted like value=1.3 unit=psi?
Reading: value=2550 unit=psi
